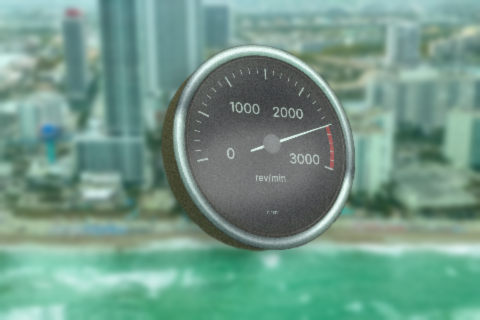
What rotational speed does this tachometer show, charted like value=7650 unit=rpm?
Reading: value=2500 unit=rpm
